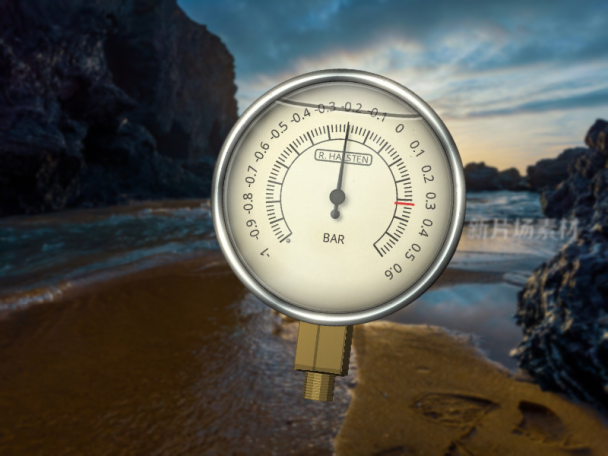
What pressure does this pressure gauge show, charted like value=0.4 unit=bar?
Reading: value=-0.2 unit=bar
